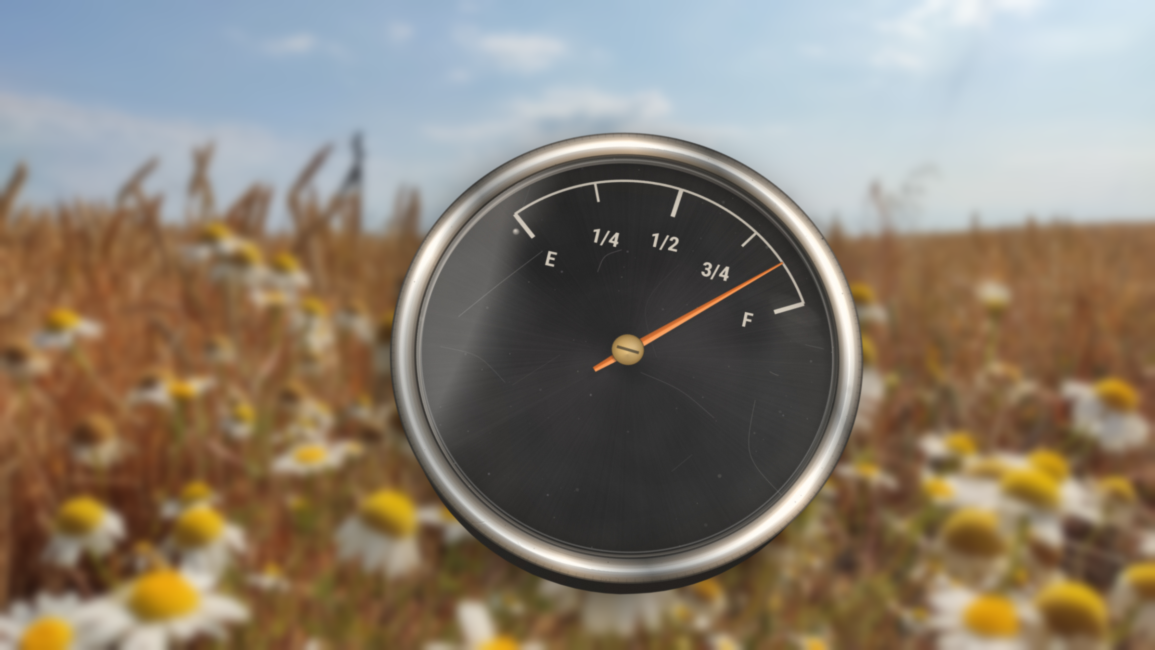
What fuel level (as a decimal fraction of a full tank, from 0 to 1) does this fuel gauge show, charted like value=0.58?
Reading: value=0.875
